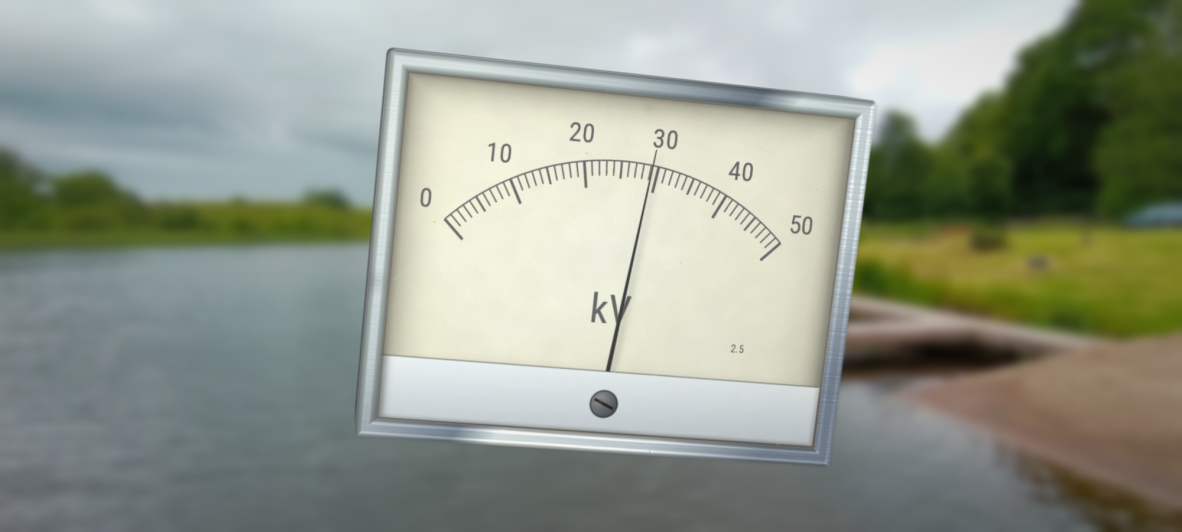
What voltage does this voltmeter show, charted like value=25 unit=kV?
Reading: value=29 unit=kV
